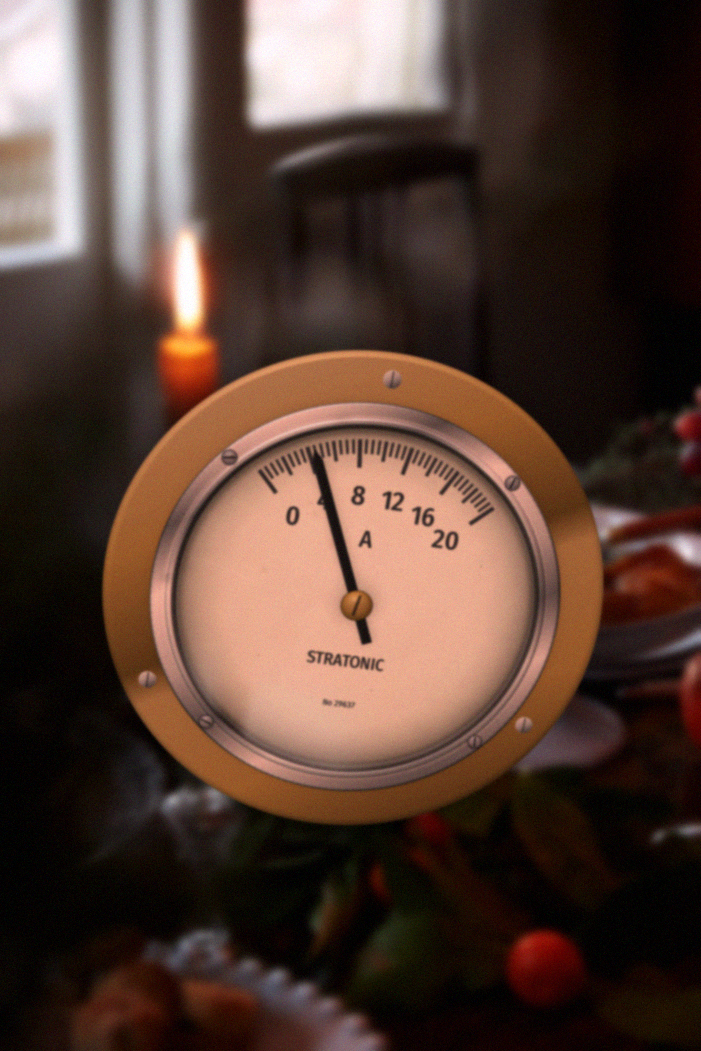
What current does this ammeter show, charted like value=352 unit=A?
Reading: value=4.5 unit=A
